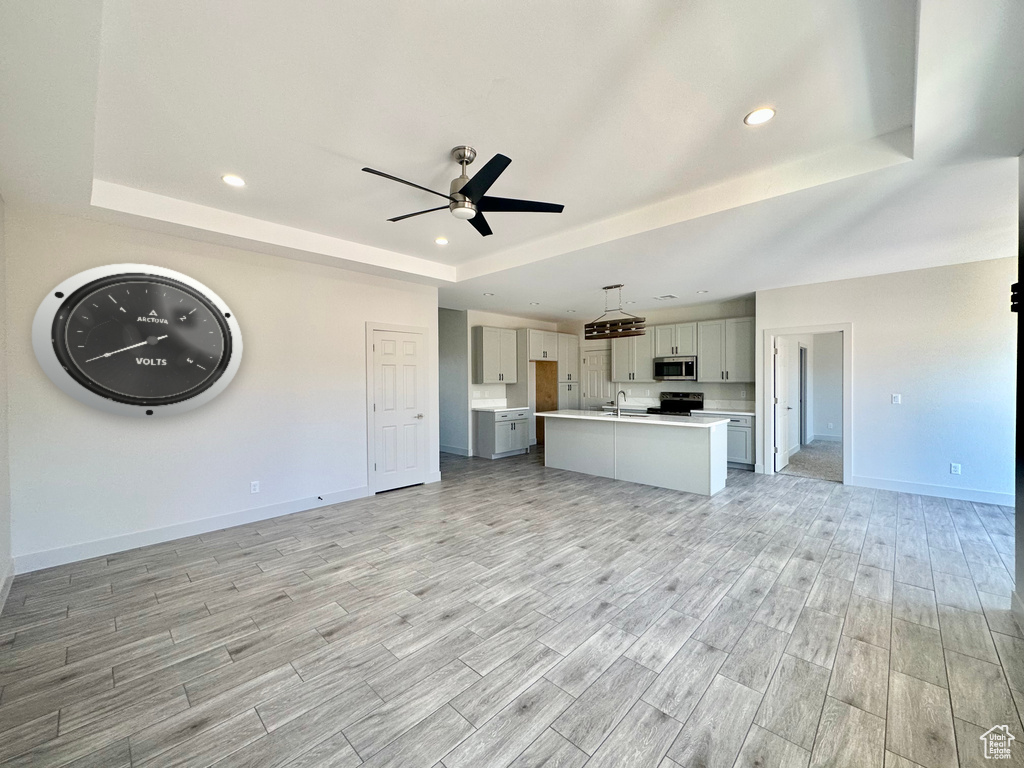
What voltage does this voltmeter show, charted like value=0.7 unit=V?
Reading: value=0 unit=V
